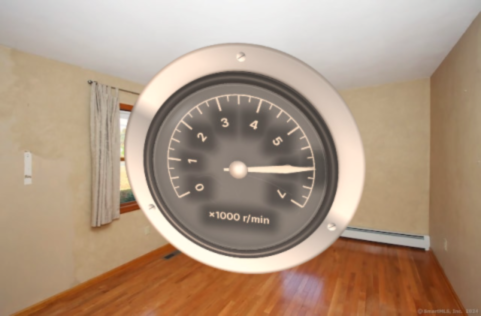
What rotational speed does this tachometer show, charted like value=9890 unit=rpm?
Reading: value=6000 unit=rpm
